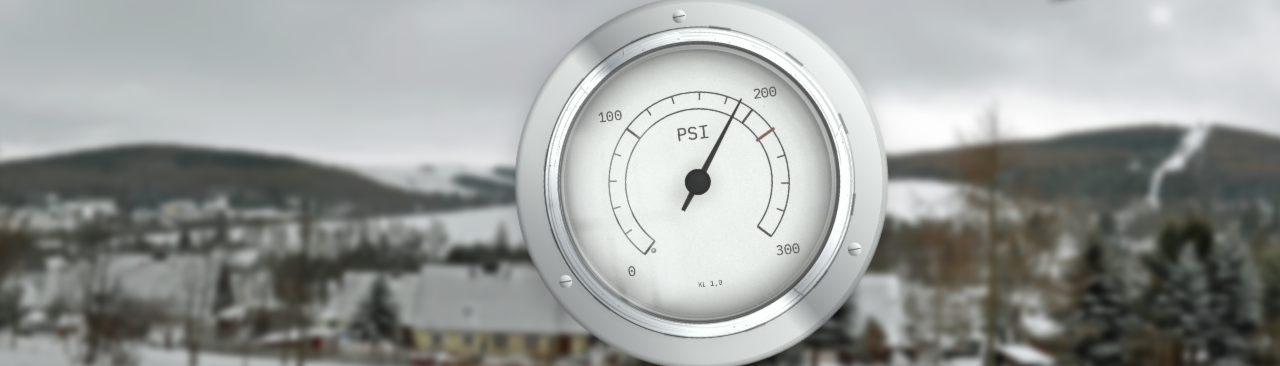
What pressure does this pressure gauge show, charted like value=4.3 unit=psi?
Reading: value=190 unit=psi
